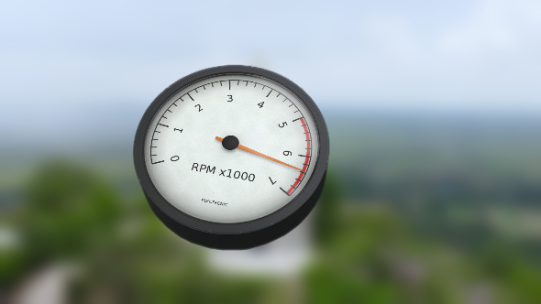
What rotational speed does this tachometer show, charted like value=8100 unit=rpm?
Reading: value=6400 unit=rpm
